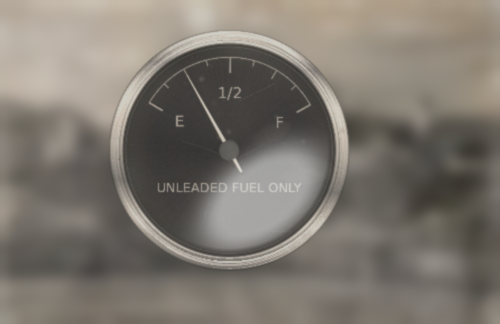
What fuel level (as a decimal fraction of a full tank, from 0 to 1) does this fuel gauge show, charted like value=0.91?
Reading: value=0.25
